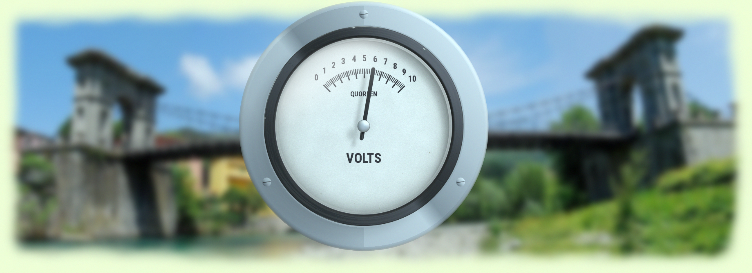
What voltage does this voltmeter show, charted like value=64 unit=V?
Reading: value=6 unit=V
